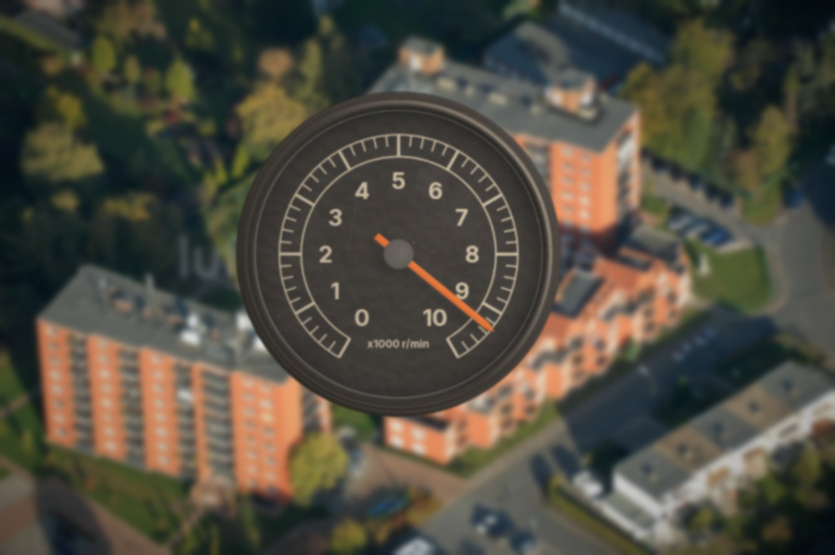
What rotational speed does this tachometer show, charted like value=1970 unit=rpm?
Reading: value=9300 unit=rpm
